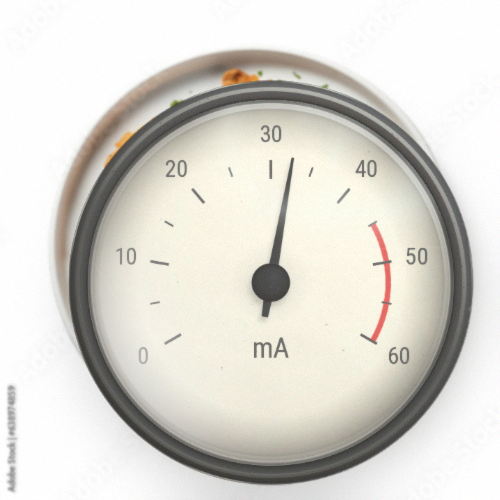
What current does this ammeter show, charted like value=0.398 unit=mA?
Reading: value=32.5 unit=mA
